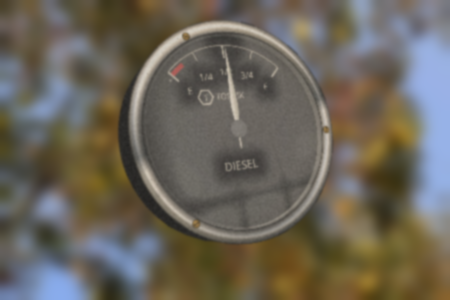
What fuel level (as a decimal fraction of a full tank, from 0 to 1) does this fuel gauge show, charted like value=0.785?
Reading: value=0.5
